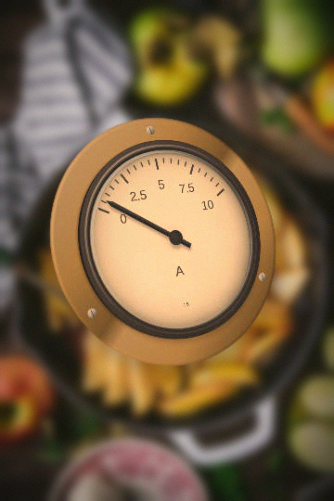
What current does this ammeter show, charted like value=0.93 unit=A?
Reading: value=0.5 unit=A
